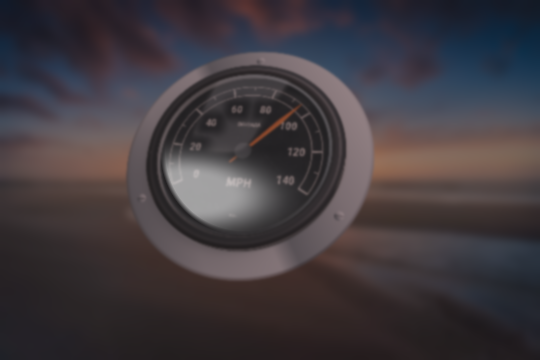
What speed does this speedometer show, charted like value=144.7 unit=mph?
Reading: value=95 unit=mph
